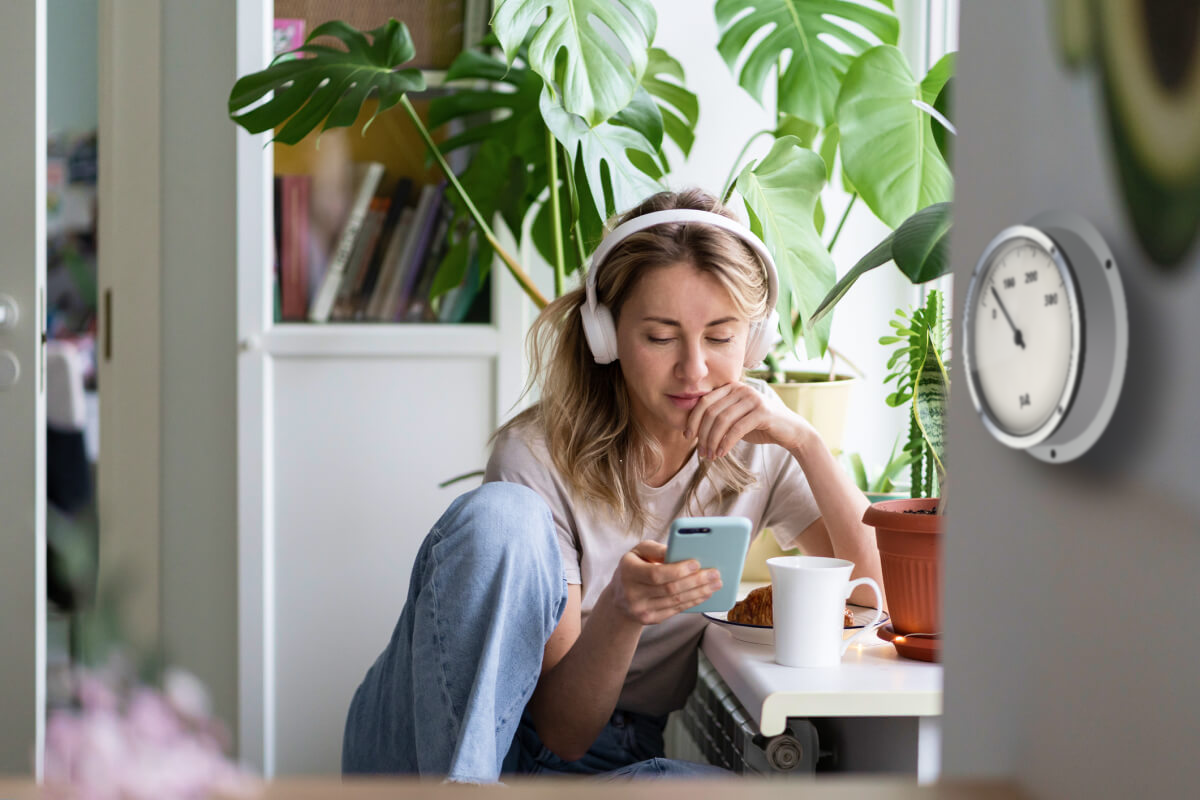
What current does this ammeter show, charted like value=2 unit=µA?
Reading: value=50 unit=µA
